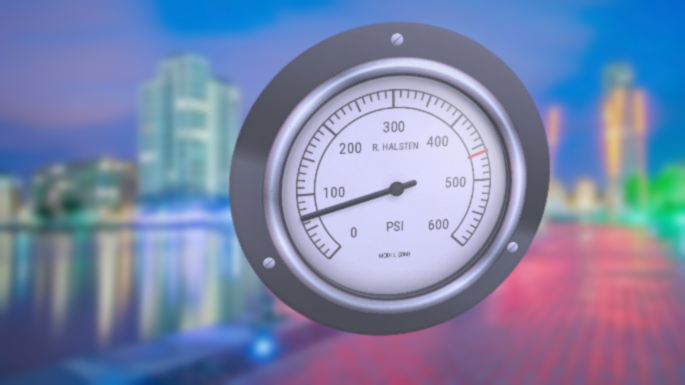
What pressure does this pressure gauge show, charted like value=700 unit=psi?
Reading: value=70 unit=psi
